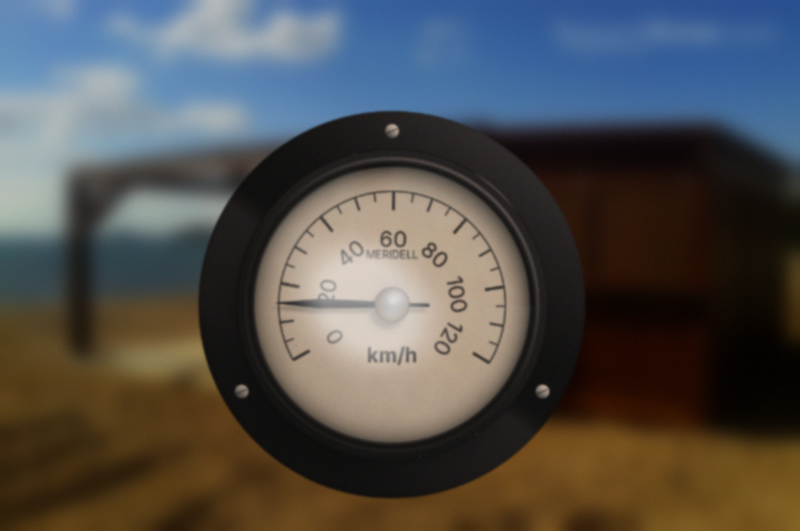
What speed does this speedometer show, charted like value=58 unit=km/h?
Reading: value=15 unit=km/h
